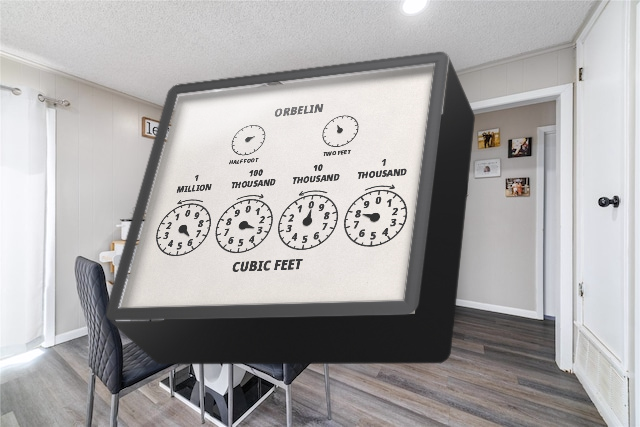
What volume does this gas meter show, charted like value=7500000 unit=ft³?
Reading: value=629800 unit=ft³
